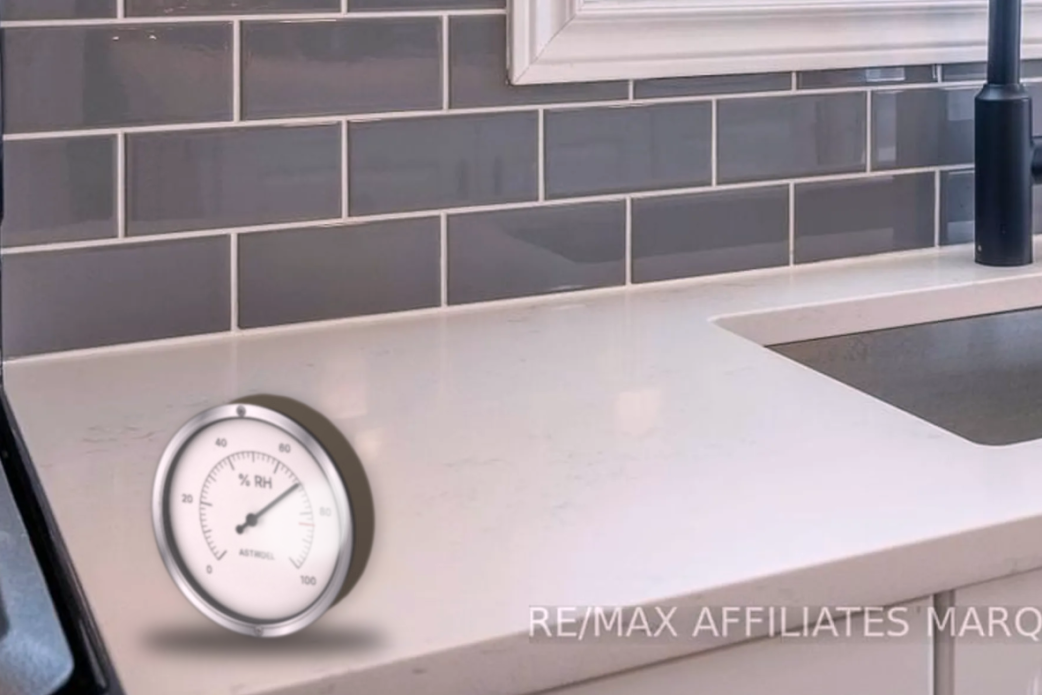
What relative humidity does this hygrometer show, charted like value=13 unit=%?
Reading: value=70 unit=%
